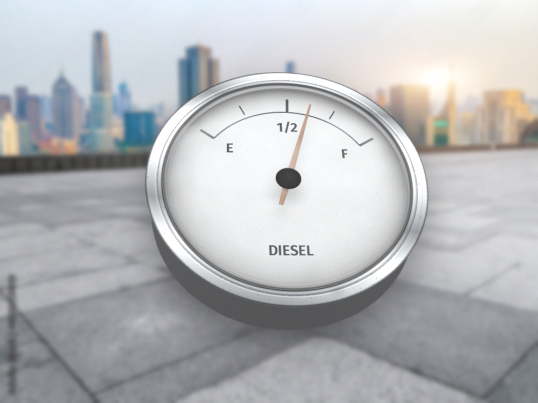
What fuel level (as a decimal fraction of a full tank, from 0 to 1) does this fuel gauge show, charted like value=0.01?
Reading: value=0.625
